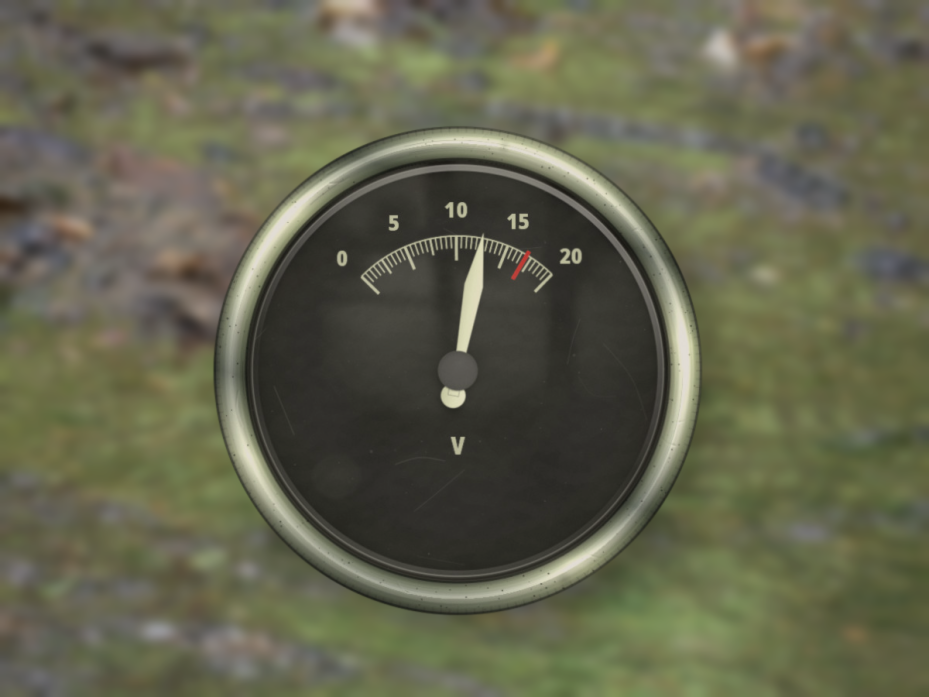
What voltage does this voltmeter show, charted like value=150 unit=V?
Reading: value=12.5 unit=V
